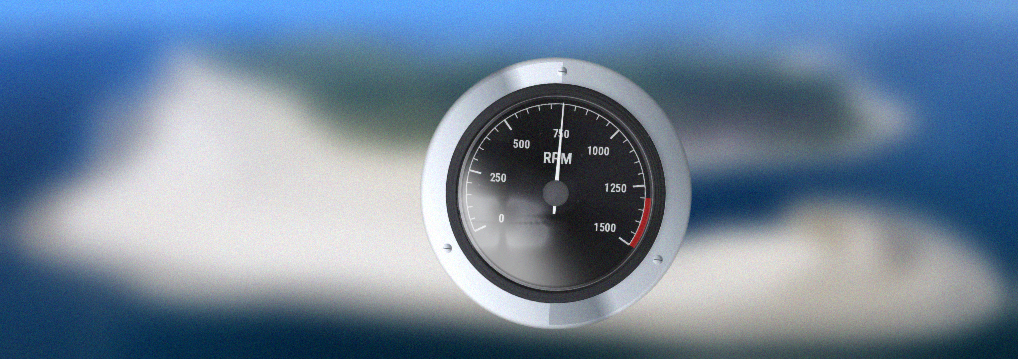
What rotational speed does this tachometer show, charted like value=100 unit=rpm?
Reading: value=750 unit=rpm
